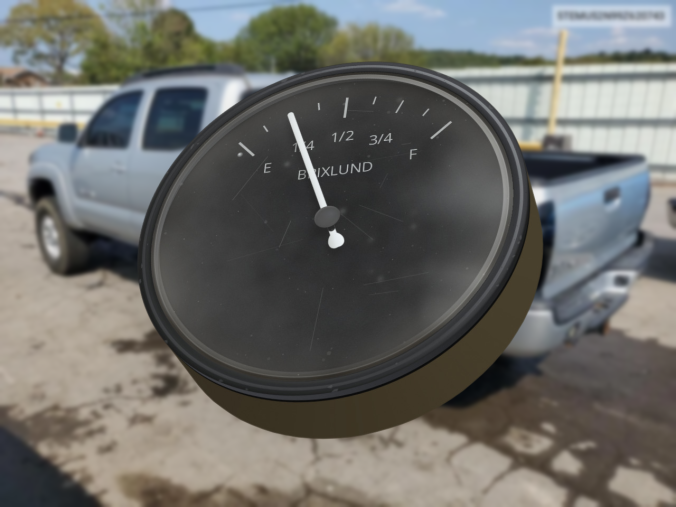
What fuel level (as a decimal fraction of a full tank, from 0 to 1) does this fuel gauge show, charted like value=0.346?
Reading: value=0.25
